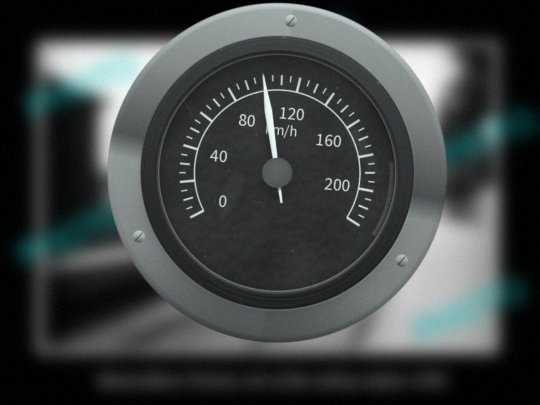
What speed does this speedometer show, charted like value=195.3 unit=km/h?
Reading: value=100 unit=km/h
